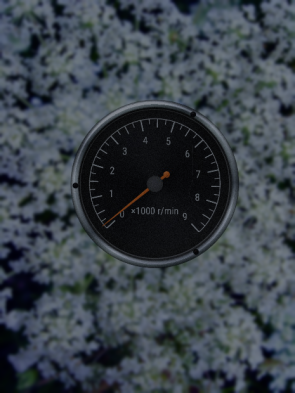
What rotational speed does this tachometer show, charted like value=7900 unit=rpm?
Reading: value=125 unit=rpm
